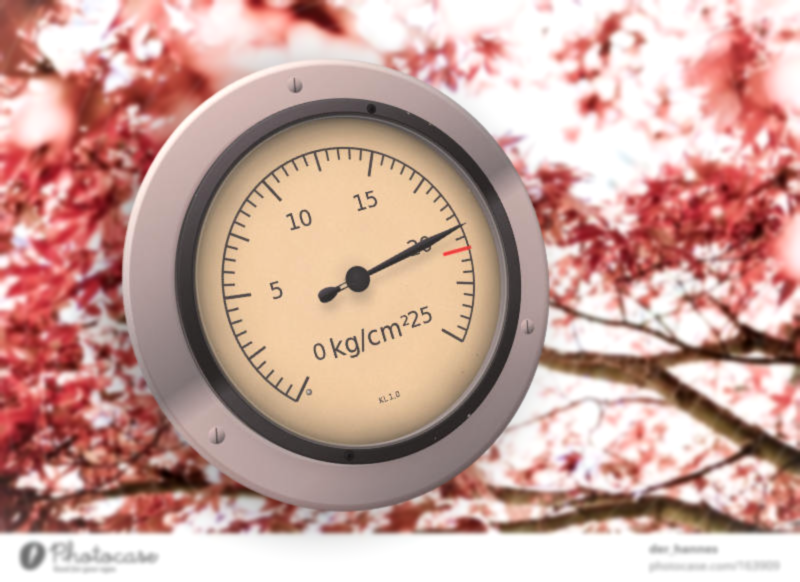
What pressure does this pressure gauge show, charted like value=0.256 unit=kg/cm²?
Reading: value=20 unit=kg/cm²
